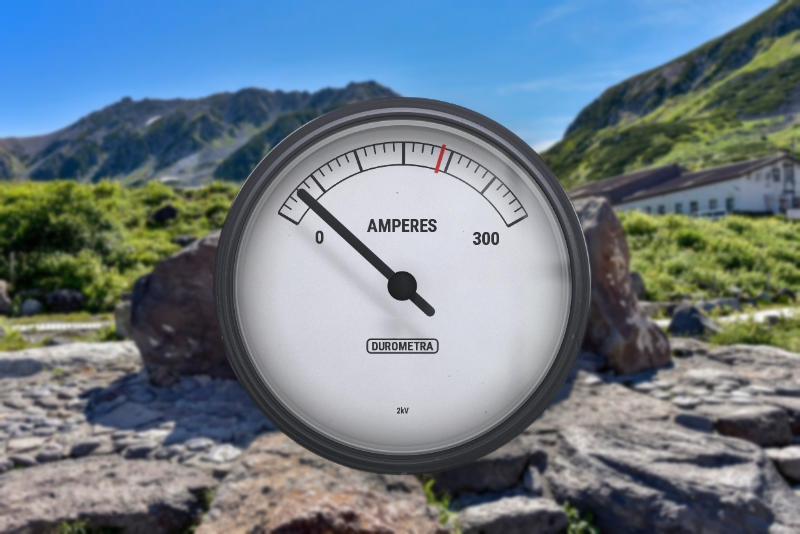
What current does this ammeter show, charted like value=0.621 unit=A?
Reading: value=30 unit=A
